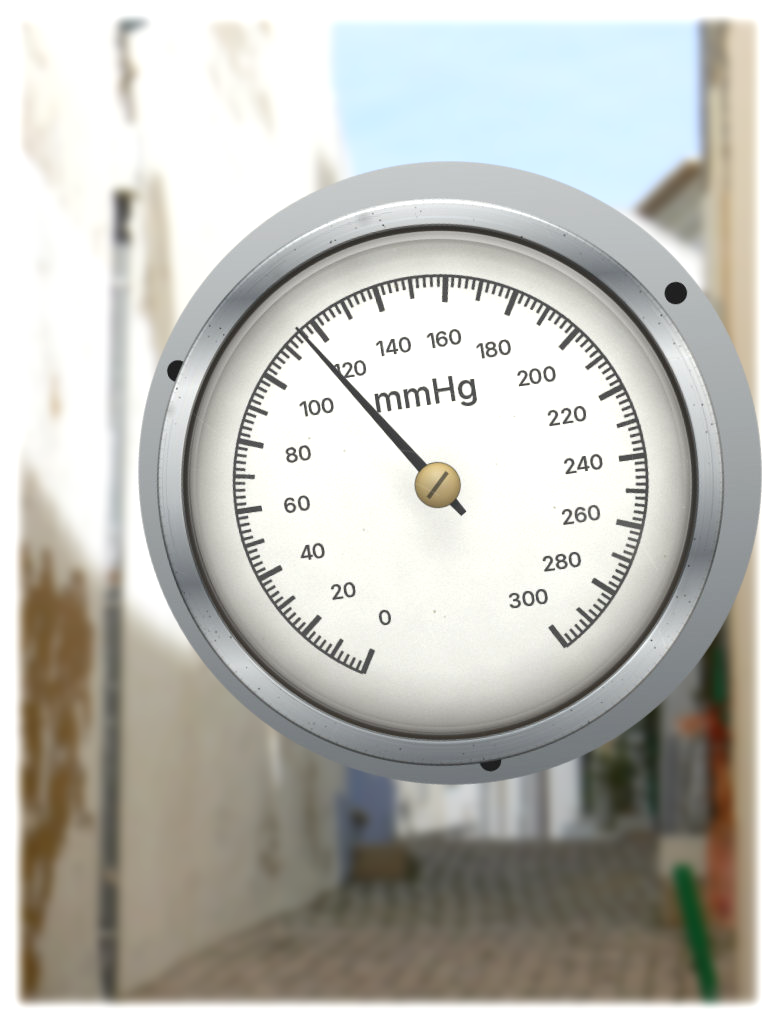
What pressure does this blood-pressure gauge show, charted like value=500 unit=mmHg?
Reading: value=116 unit=mmHg
